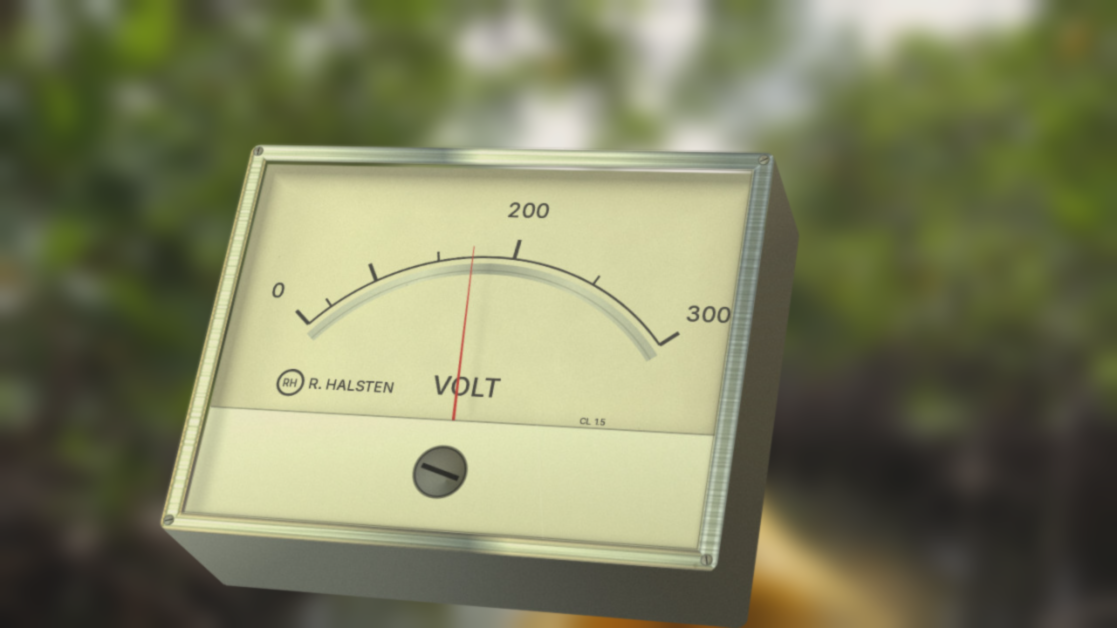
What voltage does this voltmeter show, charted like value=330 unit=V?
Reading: value=175 unit=V
